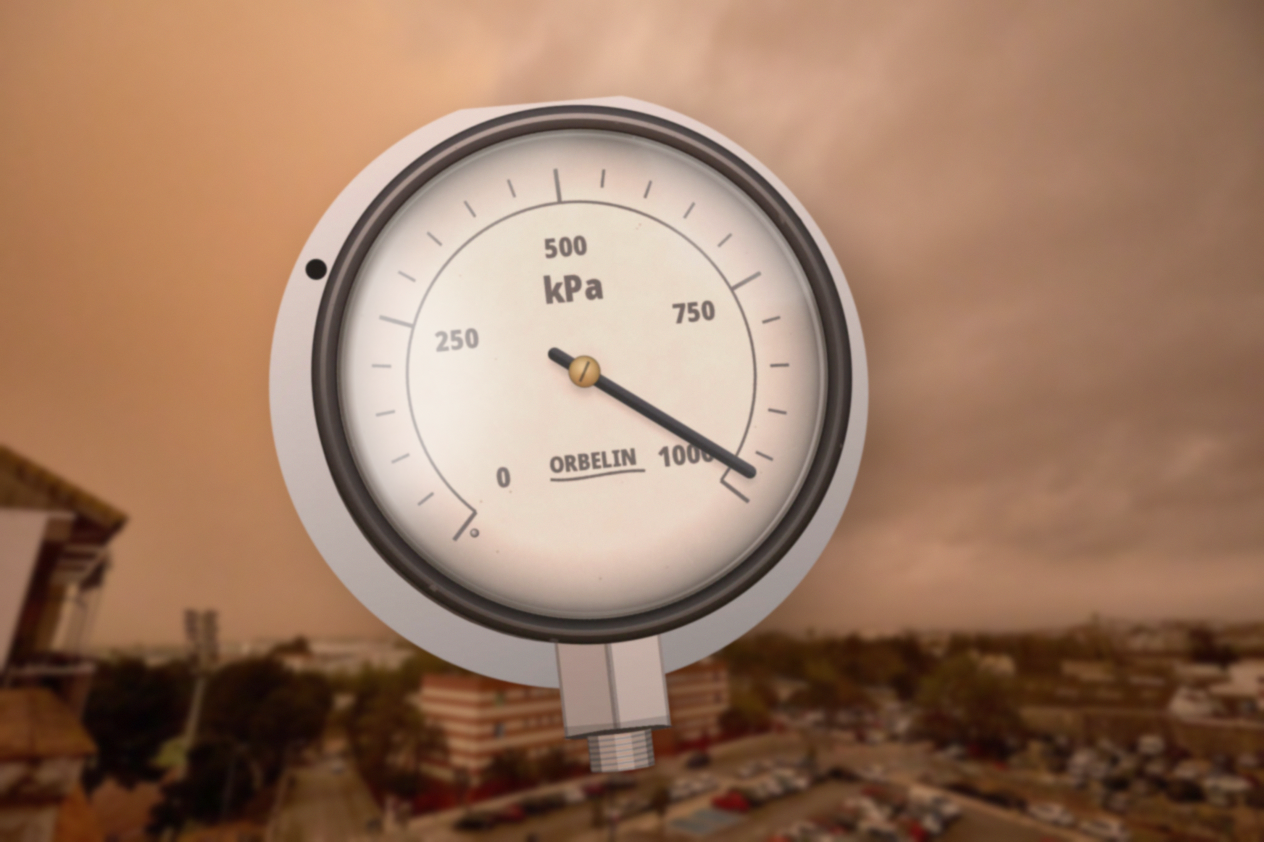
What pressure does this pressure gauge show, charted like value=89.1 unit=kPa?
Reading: value=975 unit=kPa
